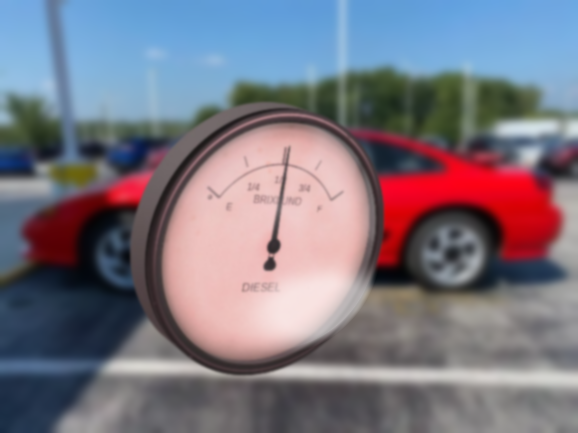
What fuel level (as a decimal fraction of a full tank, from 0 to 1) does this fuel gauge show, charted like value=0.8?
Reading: value=0.5
